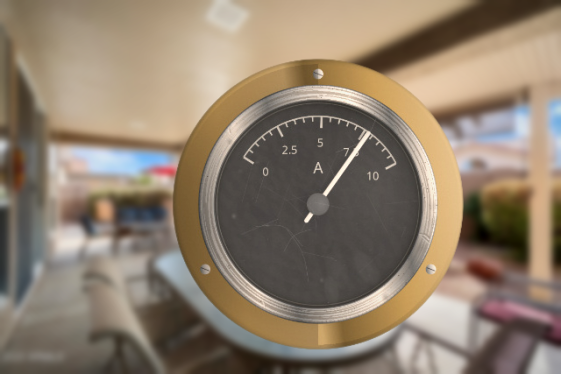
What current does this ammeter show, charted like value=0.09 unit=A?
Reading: value=7.75 unit=A
